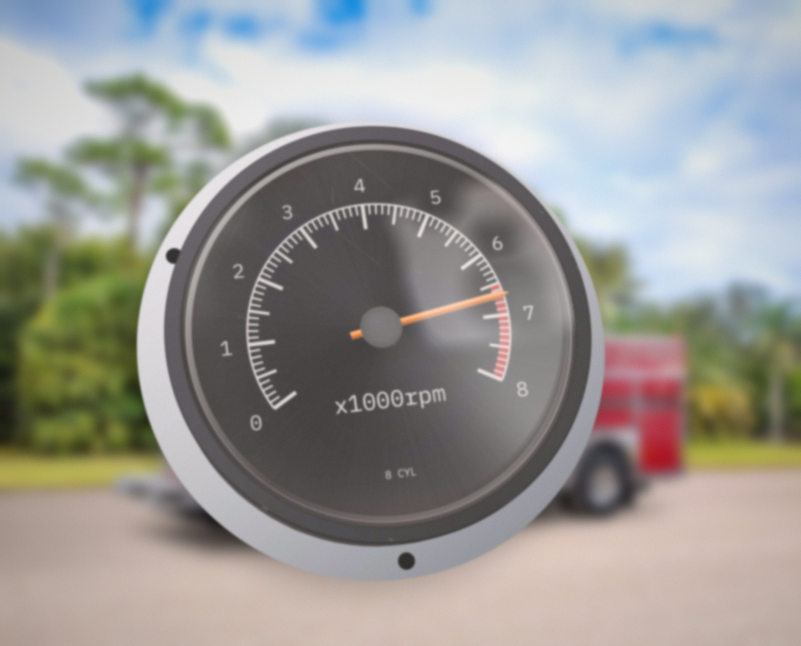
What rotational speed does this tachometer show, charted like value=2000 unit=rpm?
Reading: value=6700 unit=rpm
